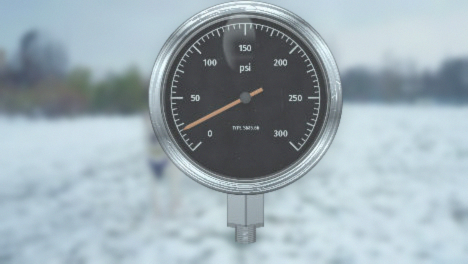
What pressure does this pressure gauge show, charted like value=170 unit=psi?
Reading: value=20 unit=psi
